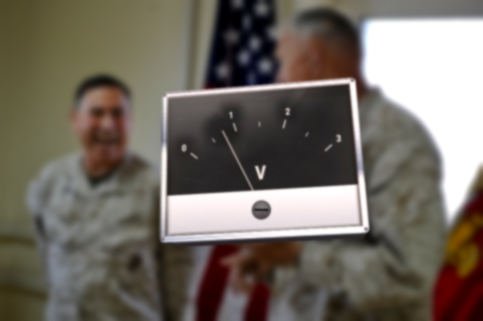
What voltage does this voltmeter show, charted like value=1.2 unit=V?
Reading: value=0.75 unit=V
